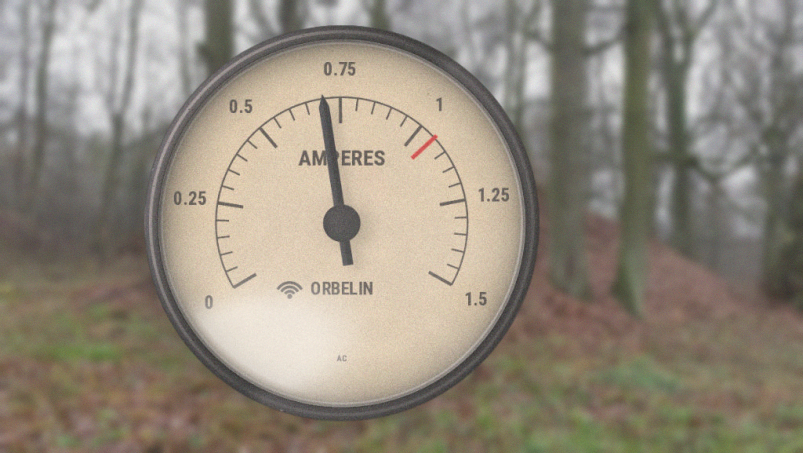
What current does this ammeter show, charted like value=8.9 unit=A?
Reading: value=0.7 unit=A
